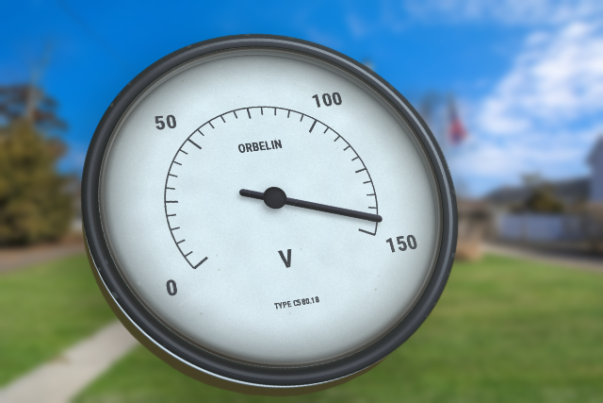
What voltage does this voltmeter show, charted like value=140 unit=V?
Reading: value=145 unit=V
